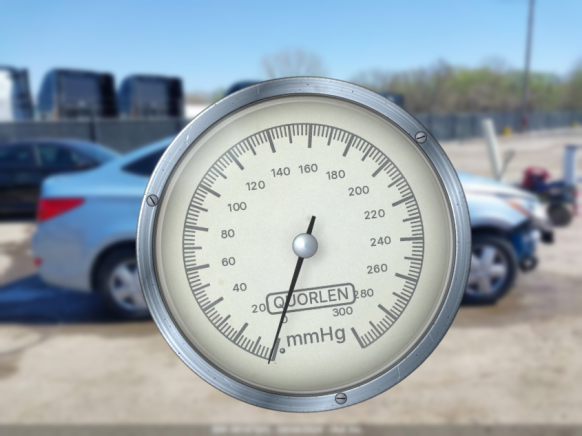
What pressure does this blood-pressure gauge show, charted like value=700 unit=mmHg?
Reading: value=2 unit=mmHg
